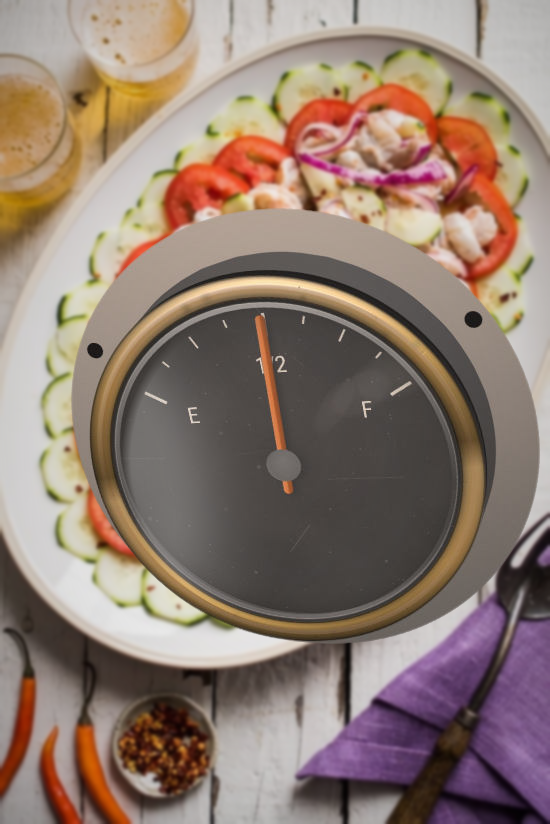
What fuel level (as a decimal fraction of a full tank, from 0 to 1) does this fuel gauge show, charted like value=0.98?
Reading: value=0.5
